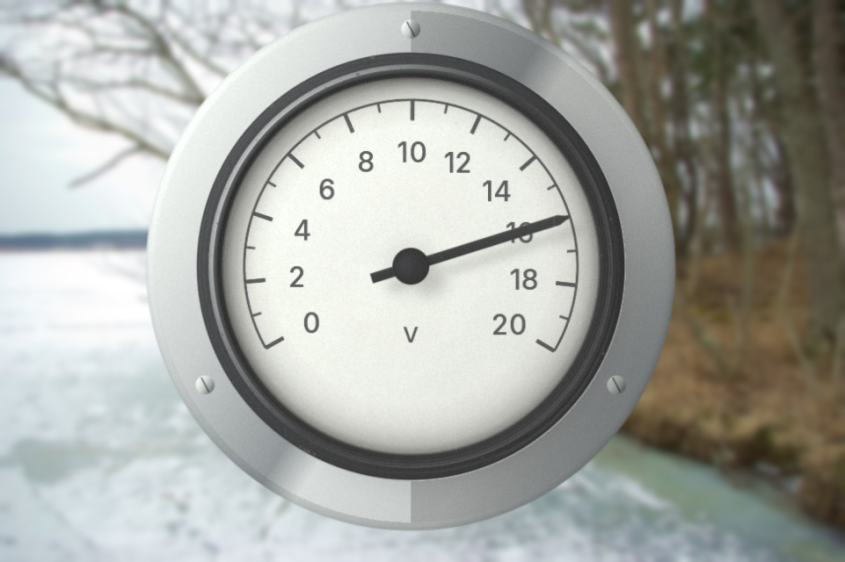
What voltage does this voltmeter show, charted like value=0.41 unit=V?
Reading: value=16 unit=V
